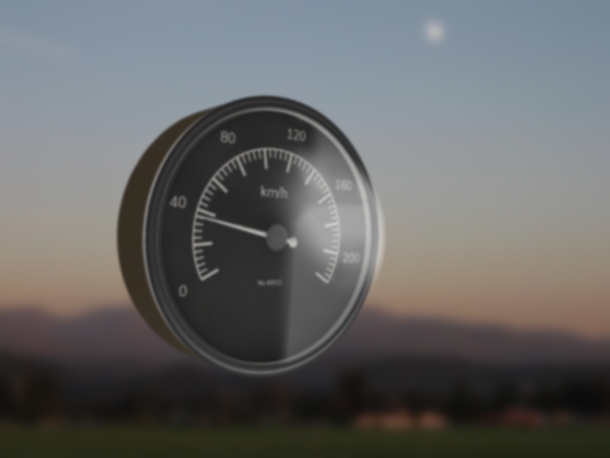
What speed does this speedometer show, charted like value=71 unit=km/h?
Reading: value=36 unit=km/h
